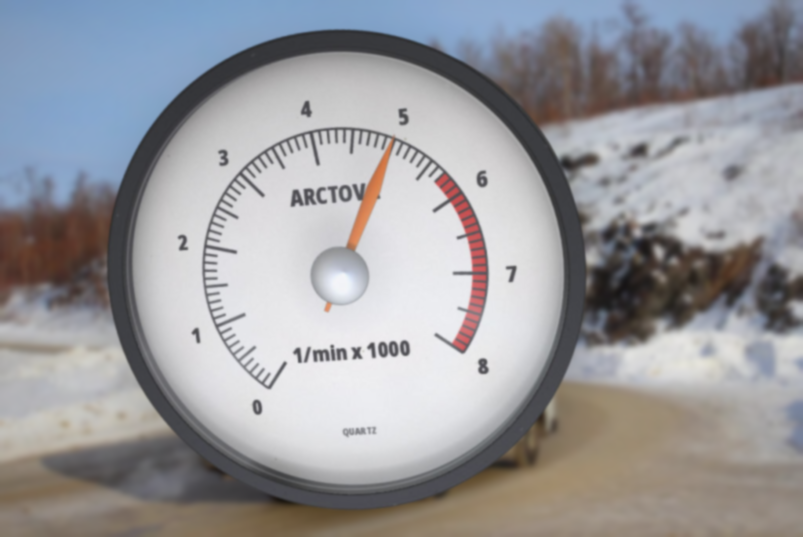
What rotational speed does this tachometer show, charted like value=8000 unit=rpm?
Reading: value=5000 unit=rpm
